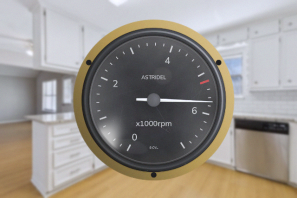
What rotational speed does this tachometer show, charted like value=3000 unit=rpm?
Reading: value=5700 unit=rpm
